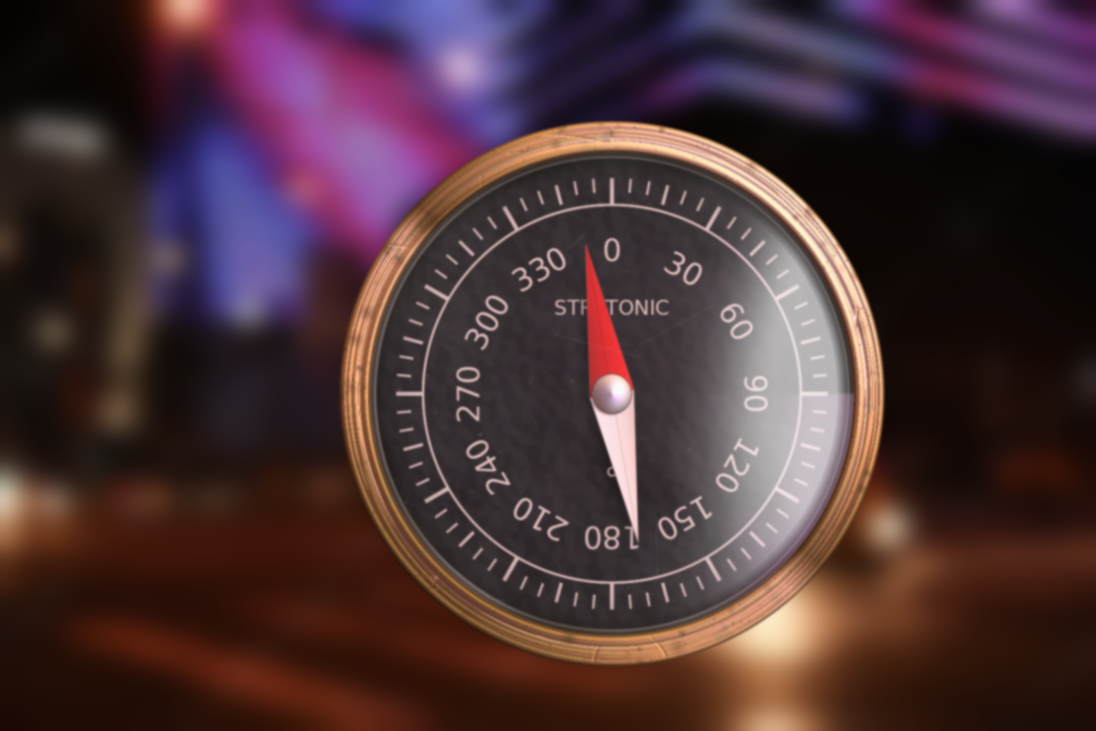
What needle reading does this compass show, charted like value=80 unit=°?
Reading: value=350 unit=°
